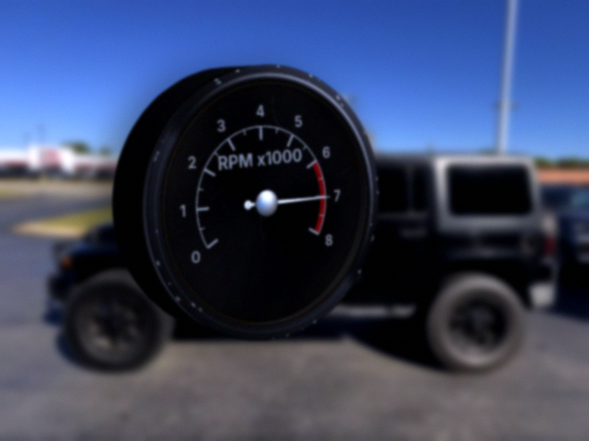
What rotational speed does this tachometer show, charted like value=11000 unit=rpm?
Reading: value=7000 unit=rpm
